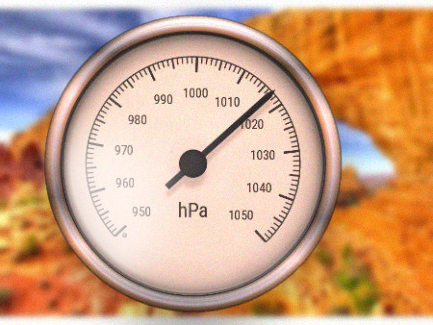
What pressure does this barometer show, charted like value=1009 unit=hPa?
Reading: value=1017 unit=hPa
